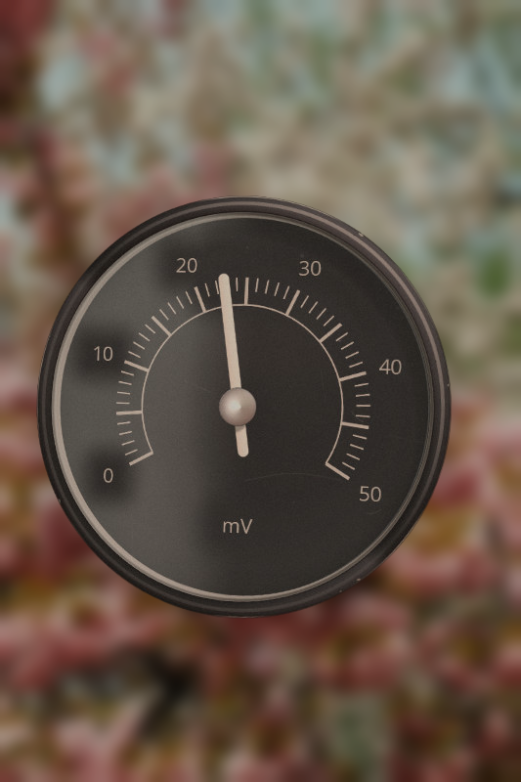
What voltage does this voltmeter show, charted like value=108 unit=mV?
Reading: value=23 unit=mV
